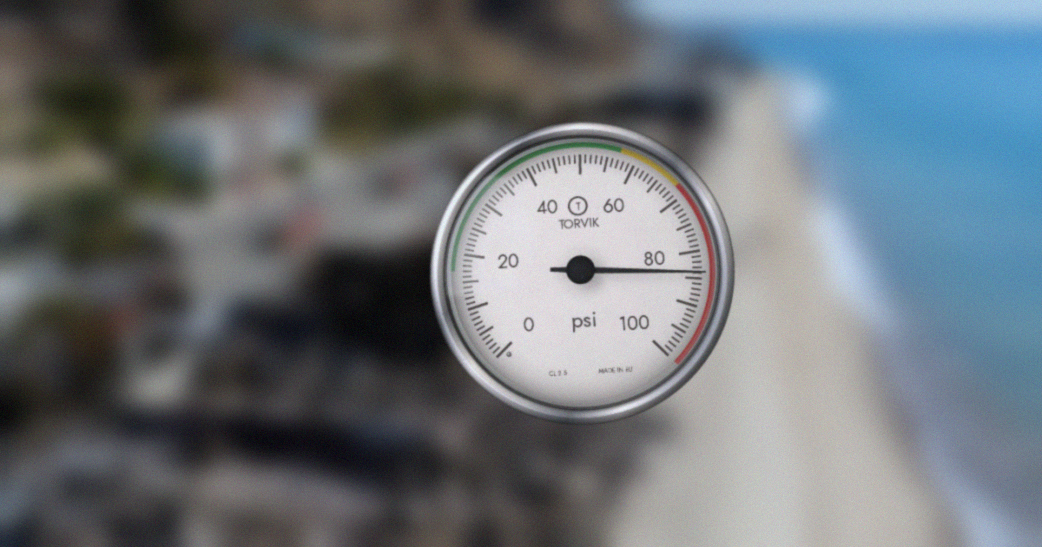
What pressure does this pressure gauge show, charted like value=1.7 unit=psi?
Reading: value=84 unit=psi
